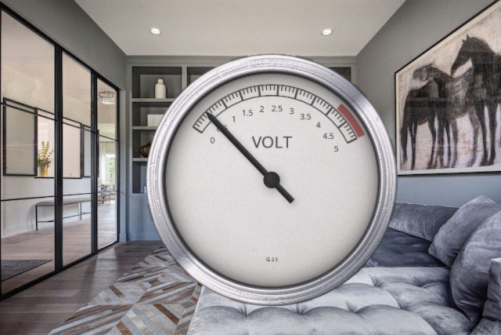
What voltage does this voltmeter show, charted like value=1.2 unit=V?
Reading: value=0.5 unit=V
